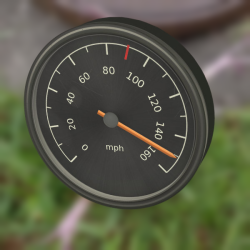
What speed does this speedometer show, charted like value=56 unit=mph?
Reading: value=150 unit=mph
